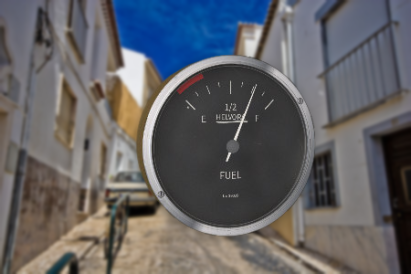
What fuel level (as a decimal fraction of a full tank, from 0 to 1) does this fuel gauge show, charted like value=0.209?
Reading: value=0.75
